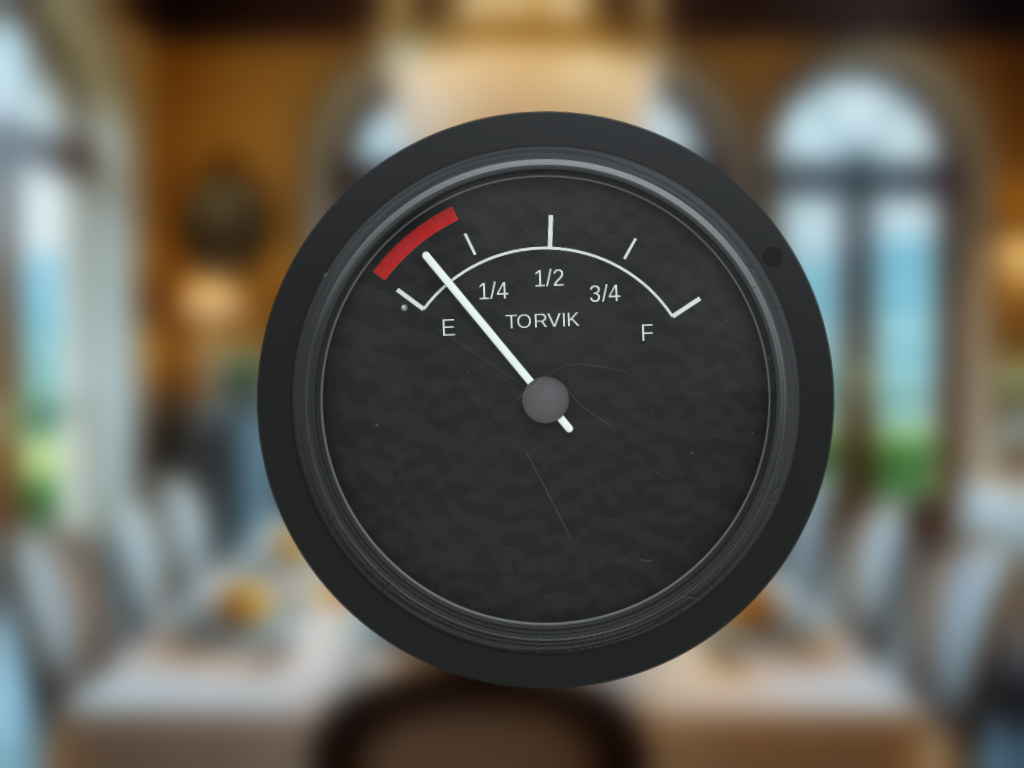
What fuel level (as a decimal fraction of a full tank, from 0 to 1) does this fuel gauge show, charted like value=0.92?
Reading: value=0.125
